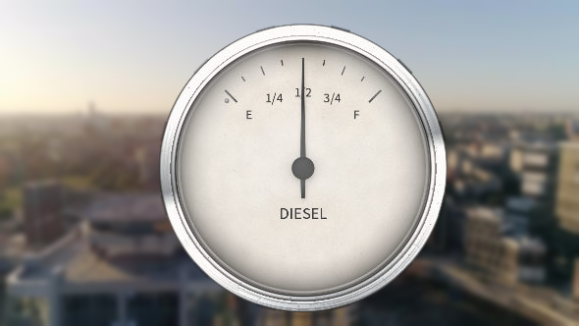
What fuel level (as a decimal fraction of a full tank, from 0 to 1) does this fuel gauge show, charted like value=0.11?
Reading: value=0.5
